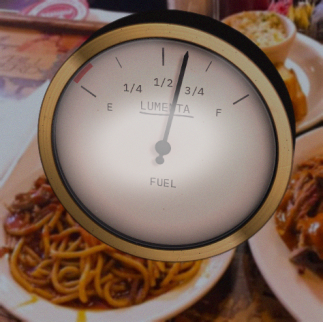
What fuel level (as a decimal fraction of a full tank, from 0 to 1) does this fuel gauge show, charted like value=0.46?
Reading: value=0.625
